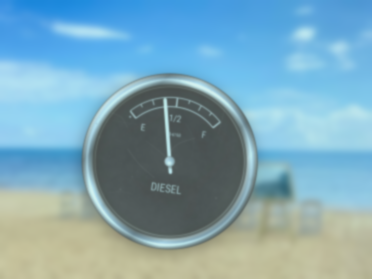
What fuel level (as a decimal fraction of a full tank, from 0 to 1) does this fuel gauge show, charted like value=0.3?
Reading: value=0.375
